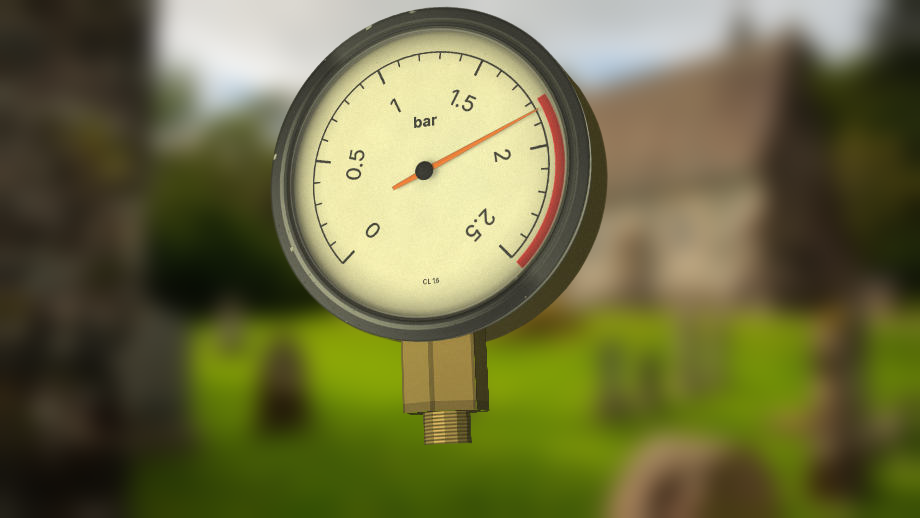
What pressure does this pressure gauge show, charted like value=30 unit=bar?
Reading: value=1.85 unit=bar
